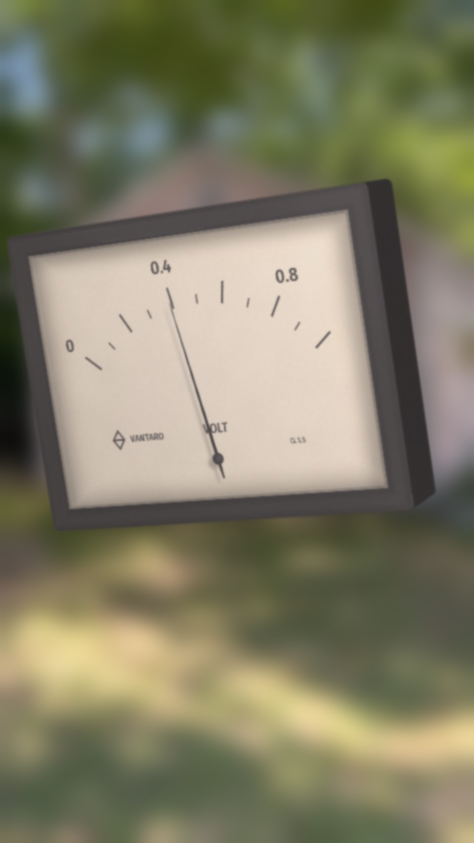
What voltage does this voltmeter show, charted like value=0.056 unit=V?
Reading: value=0.4 unit=V
